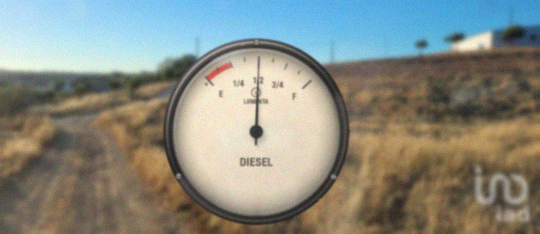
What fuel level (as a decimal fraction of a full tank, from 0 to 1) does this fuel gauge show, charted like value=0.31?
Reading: value=0.5
